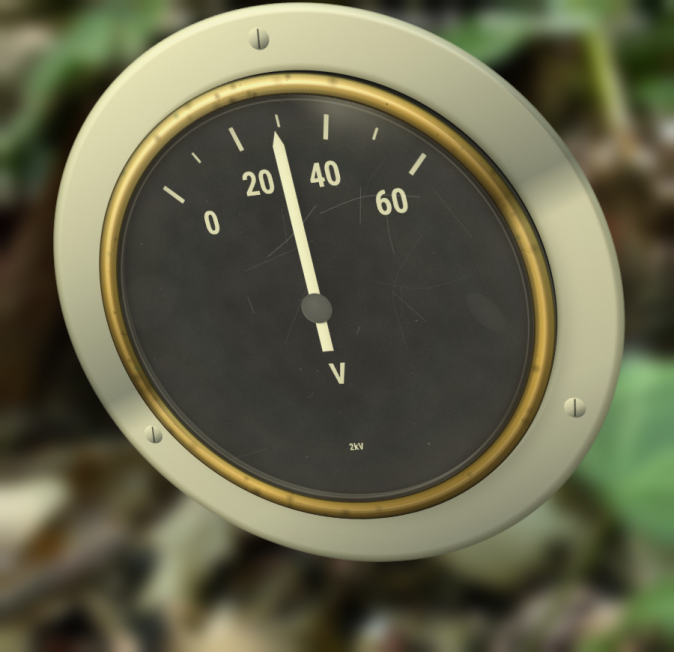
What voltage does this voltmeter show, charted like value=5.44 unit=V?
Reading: value=30 unit=V
